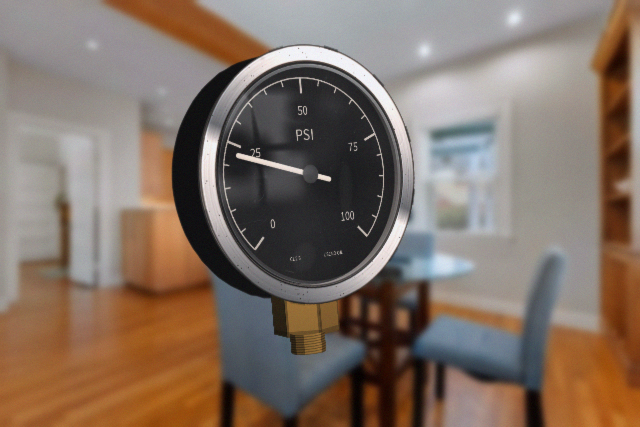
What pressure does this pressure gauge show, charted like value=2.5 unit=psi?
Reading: value=22.5 unit=psi
